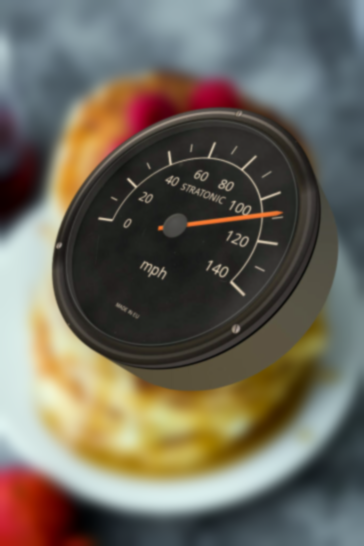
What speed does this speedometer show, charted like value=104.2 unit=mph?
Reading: value=110 unit=mph
